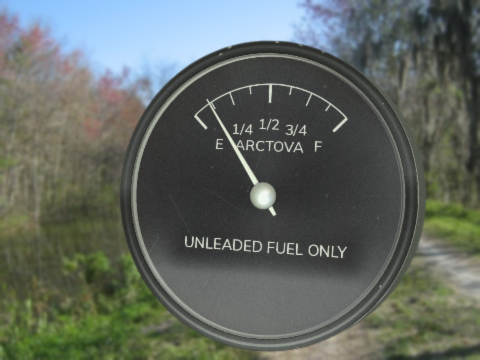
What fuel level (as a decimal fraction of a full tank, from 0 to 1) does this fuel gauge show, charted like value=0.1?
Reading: value=0.125
